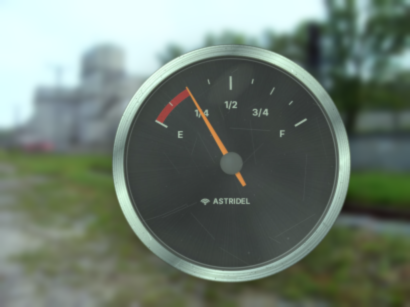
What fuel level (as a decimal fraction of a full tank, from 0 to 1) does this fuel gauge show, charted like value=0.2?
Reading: value=0.25
